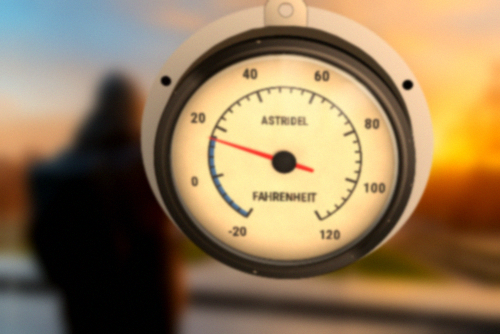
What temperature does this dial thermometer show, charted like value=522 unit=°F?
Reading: value=16 unit=°F
